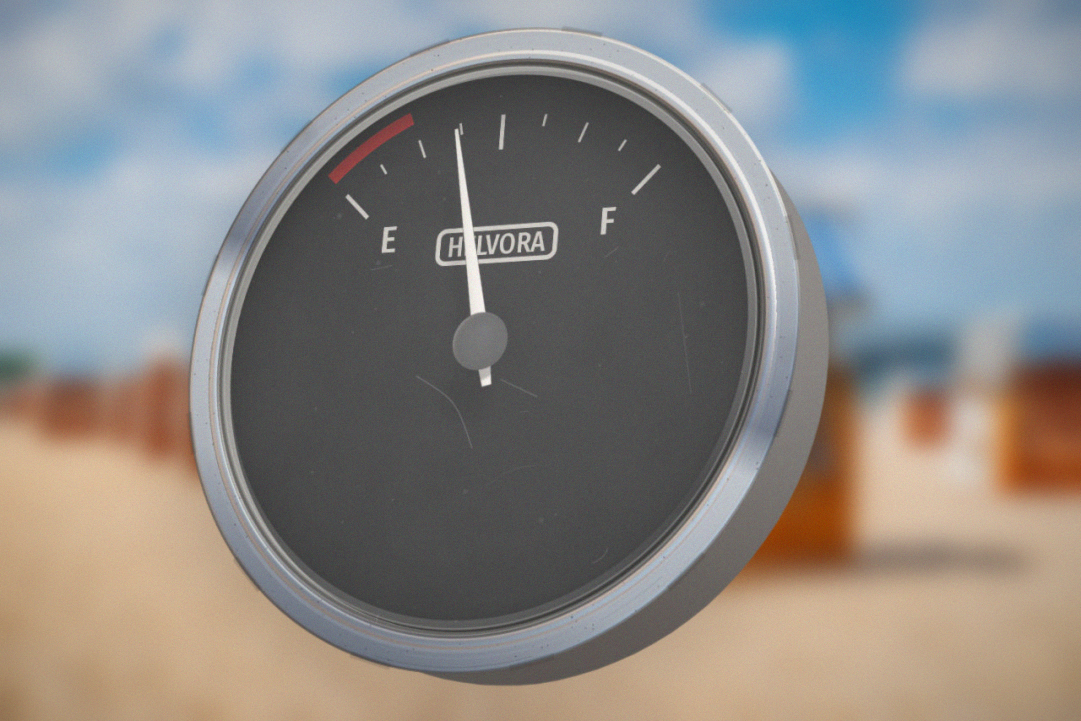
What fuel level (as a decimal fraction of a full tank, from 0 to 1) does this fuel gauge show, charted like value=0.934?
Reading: value=0.375
